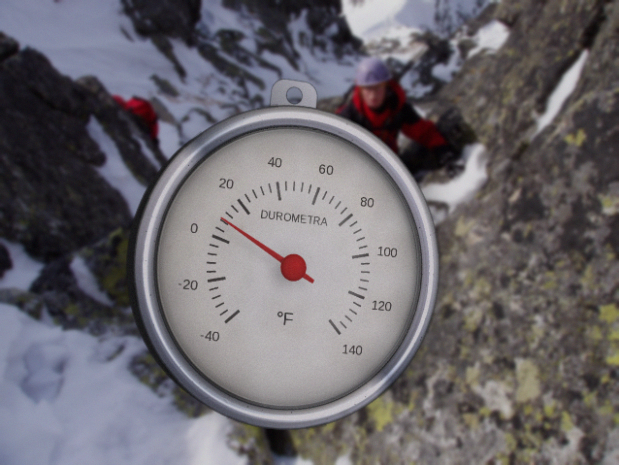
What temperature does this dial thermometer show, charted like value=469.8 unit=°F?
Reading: value=8 unit=°F
